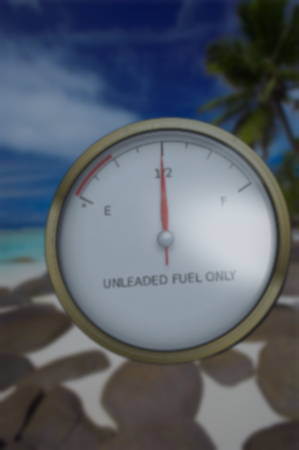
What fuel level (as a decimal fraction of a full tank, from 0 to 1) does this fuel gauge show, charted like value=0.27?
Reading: value=0.5
